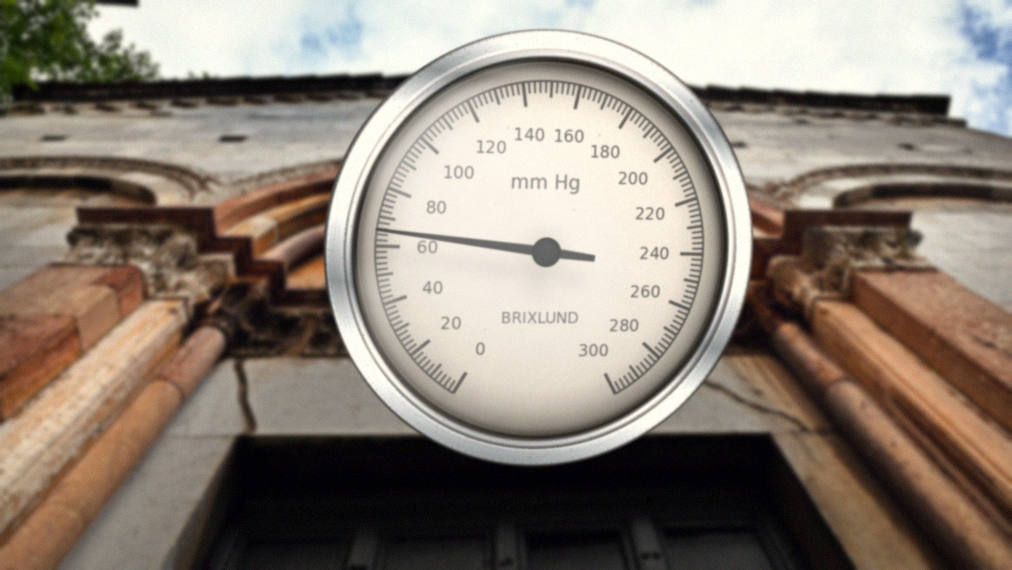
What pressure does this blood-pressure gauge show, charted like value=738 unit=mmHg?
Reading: value=66 unit=mmHg
